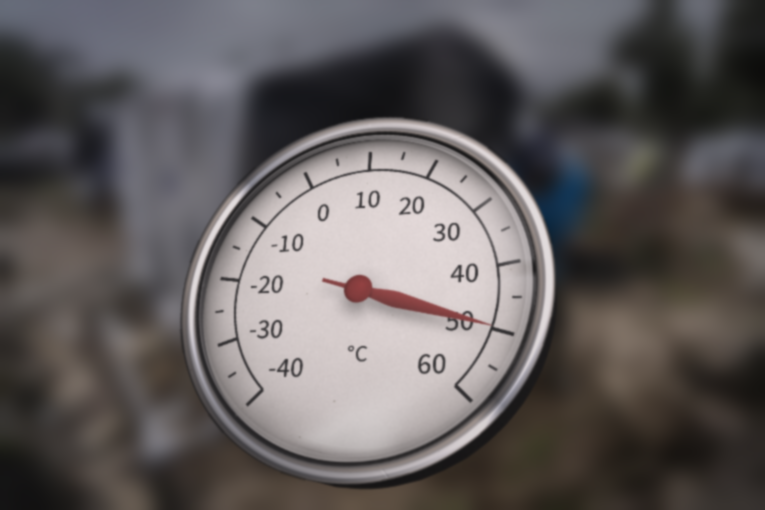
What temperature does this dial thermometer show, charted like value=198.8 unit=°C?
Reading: value=50 unit=°C
